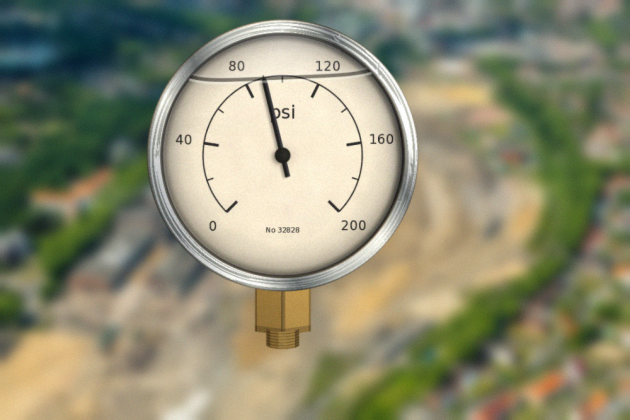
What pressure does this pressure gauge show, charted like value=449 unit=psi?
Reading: value=90 unit=psi
